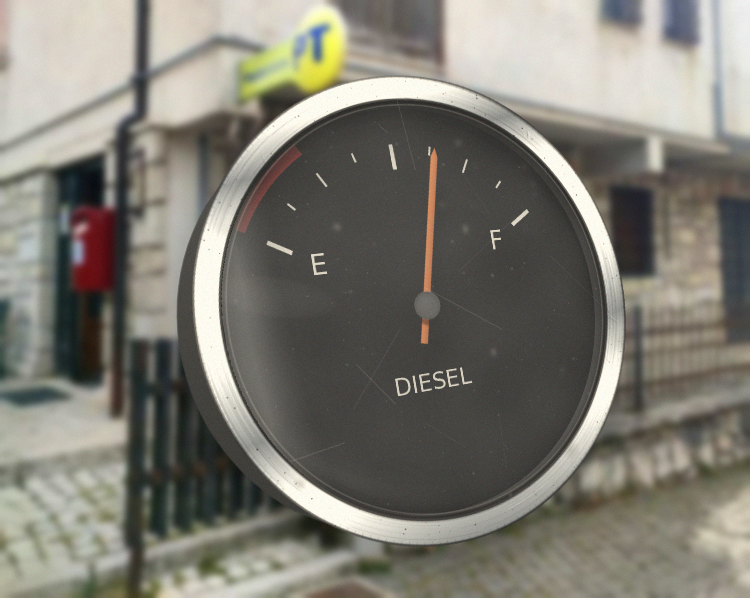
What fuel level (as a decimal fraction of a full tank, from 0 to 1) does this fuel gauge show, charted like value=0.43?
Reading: value=0.625
